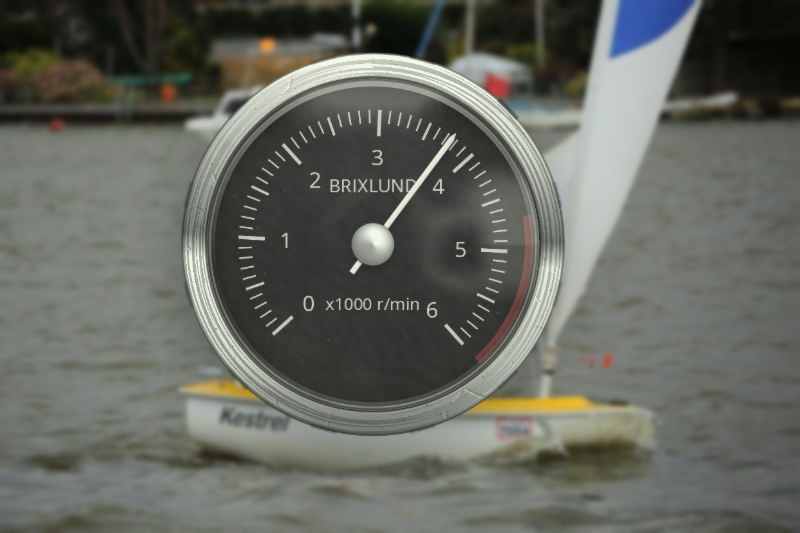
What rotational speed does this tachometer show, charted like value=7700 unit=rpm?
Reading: value=3750 unit=rpm
